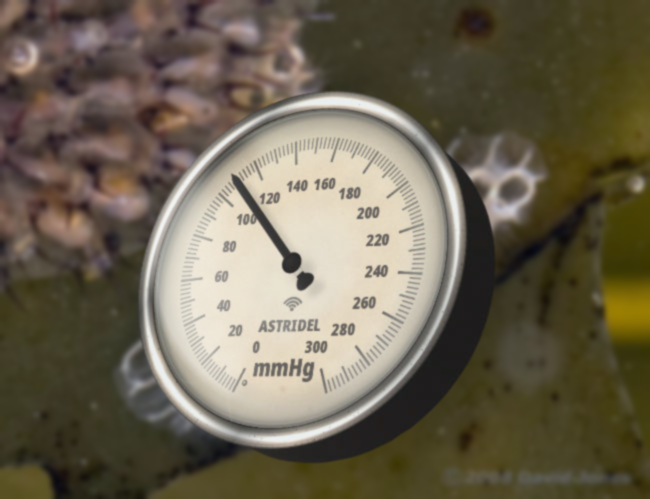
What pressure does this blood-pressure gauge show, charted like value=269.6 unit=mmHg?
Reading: value=110 unit=mmHg
